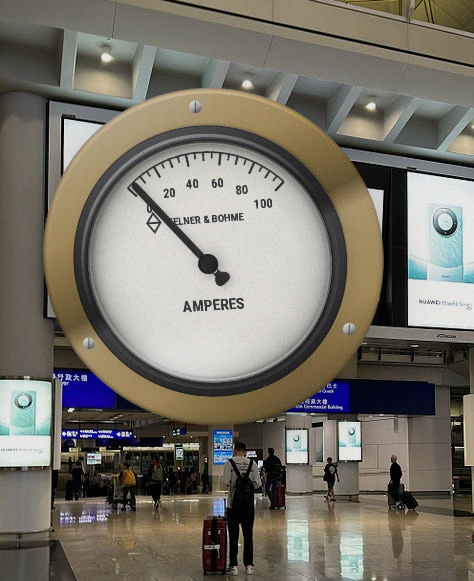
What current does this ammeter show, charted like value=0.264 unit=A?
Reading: value=5 unit=A
